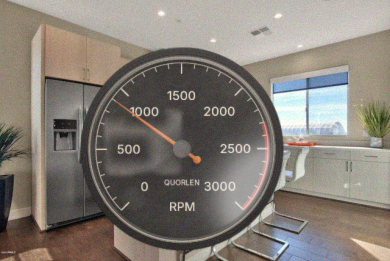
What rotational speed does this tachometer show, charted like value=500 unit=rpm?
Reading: value=900 unit=rpm
